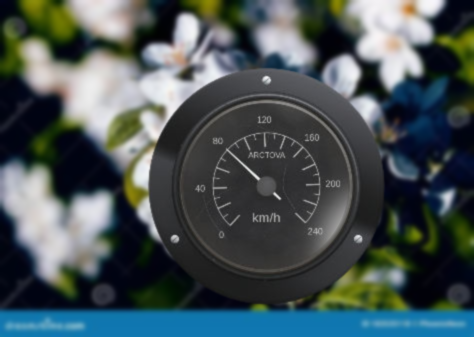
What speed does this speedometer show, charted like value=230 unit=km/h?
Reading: value=80 unit=km/h
